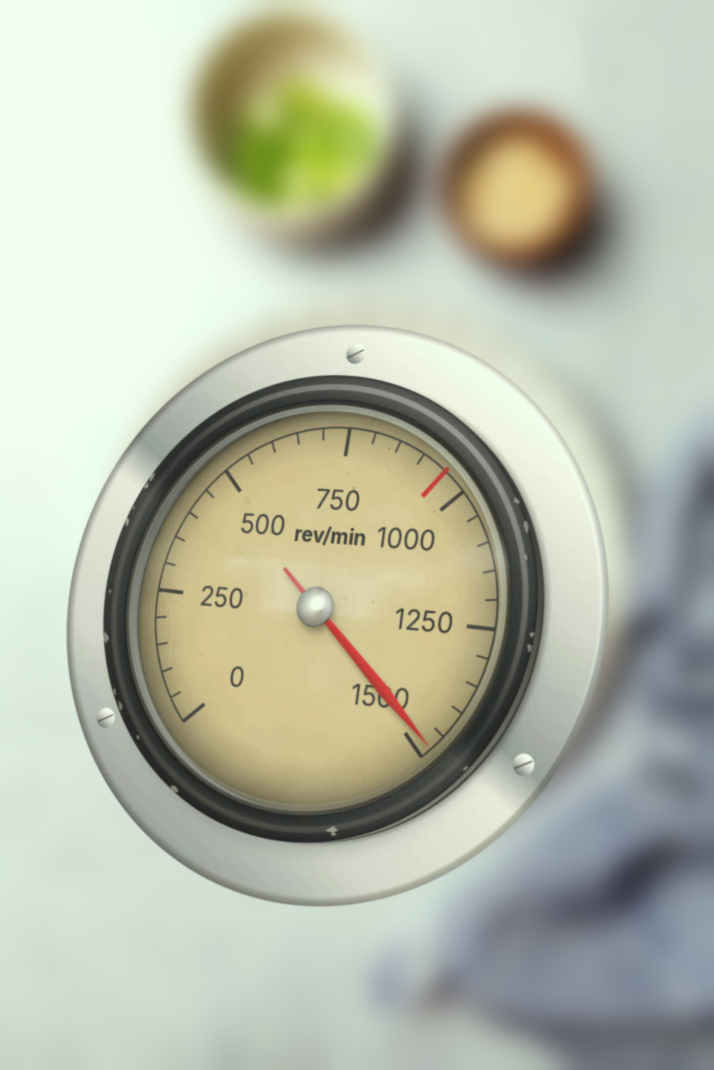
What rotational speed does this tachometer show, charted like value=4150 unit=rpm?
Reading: value=1475 unit=rpm
